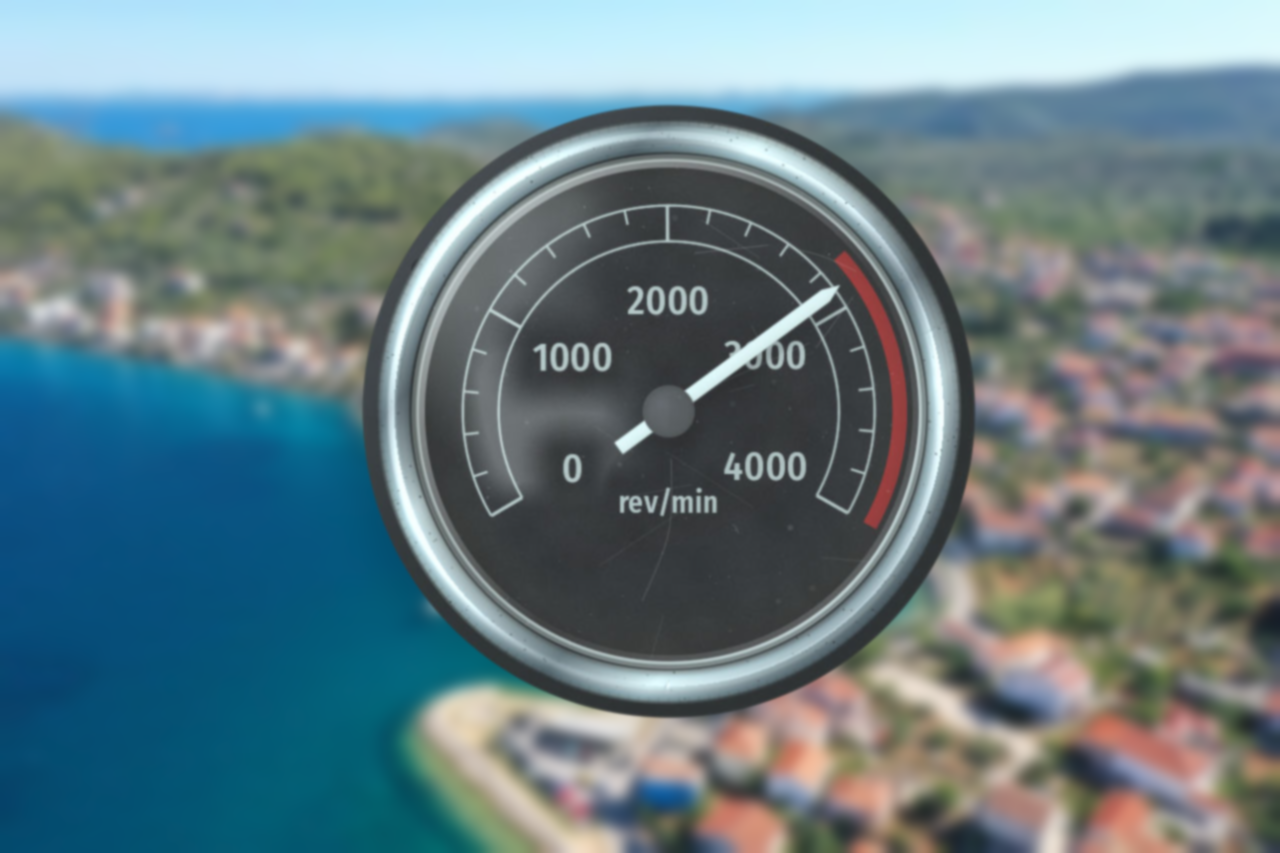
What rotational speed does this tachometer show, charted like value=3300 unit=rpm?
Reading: value=2900 unit=rpm
